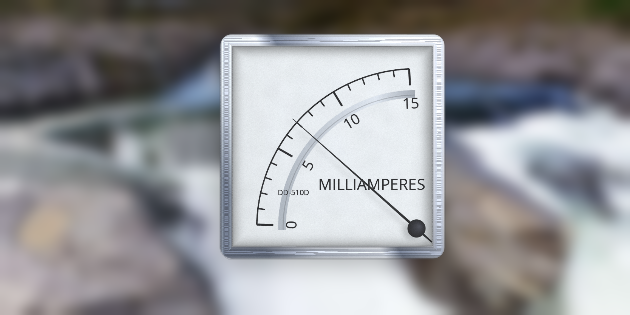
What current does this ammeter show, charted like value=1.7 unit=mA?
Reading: value=7 unit=mA
